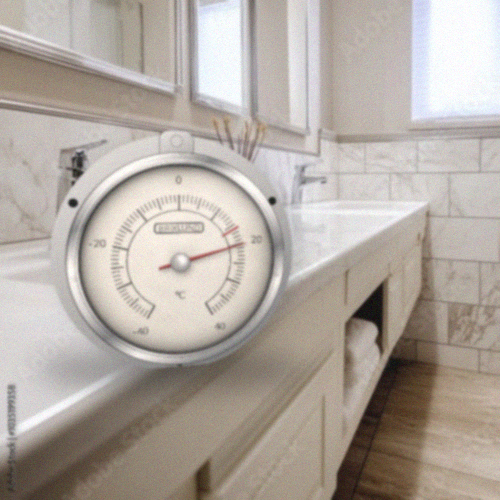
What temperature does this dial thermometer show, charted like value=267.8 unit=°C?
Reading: value=20 unit=°C
